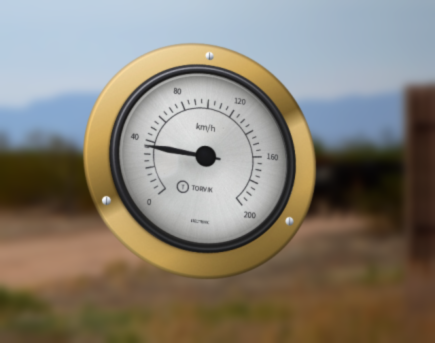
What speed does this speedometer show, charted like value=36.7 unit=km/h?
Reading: value=35 unit=km/h
